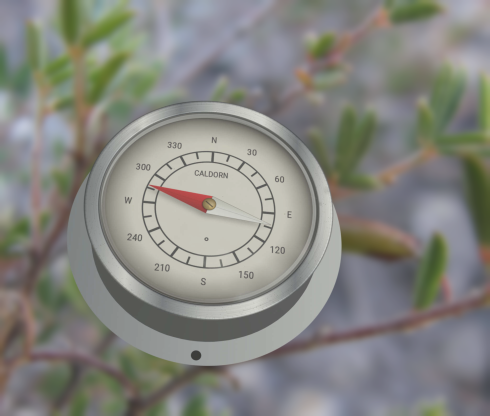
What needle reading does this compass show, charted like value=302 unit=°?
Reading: value=285 unit=°
